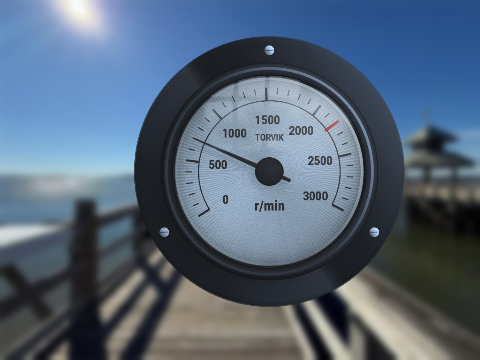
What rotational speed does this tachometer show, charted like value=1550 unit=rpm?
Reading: value=700 unit=rpm
